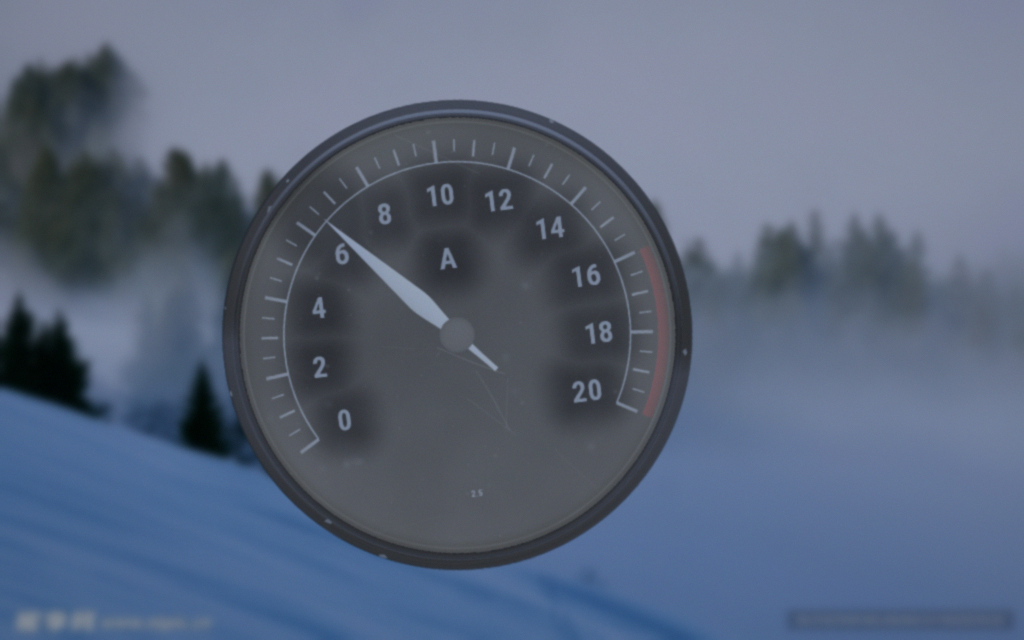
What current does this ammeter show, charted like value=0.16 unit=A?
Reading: value=6.5 unit=A
